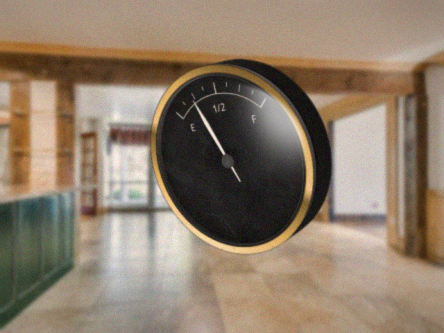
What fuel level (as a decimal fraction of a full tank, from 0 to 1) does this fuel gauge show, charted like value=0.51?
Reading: value=0.25
